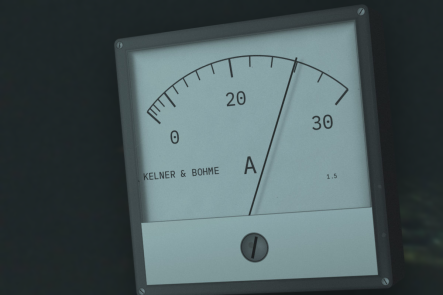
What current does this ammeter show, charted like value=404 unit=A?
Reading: value=26 unit=A
